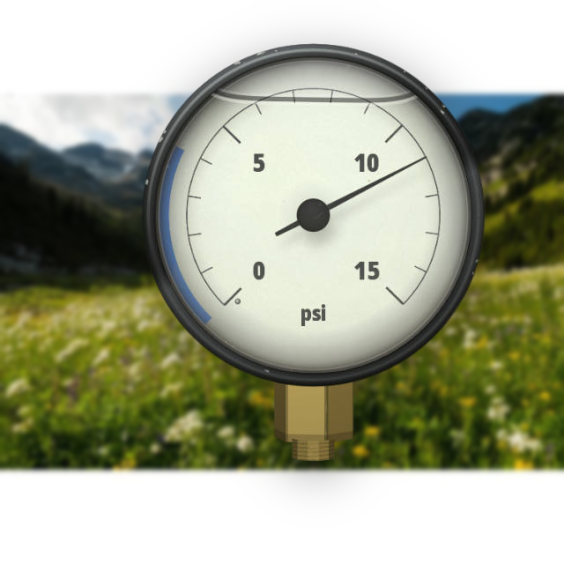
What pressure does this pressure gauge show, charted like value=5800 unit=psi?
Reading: value=11 unit=psi
